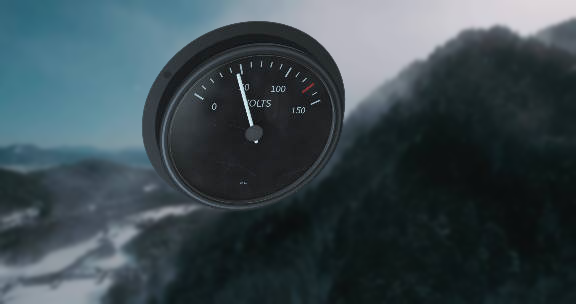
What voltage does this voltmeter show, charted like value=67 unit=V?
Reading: value=45 unit=V
